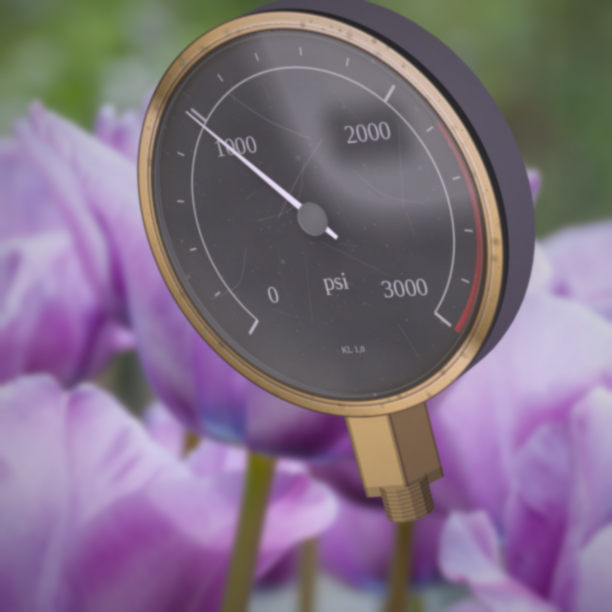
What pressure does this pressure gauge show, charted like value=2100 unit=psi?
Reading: value=1000 unit=psi
